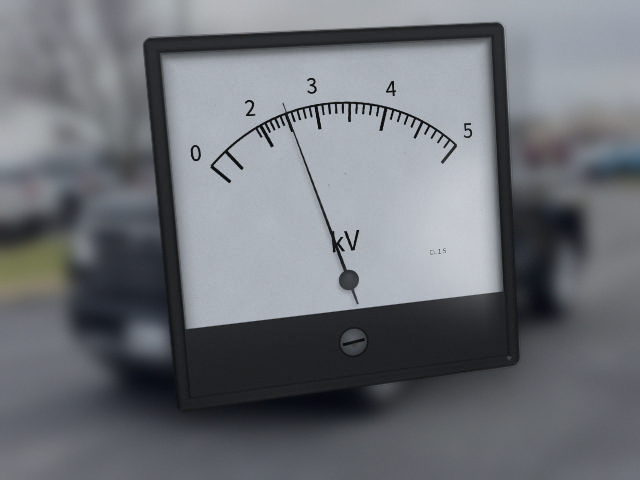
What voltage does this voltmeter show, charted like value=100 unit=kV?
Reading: value=2.5 unit=kV
